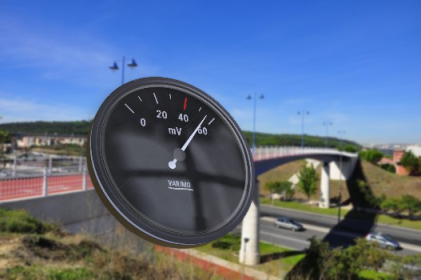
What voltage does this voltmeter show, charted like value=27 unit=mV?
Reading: value=55 unit=mV
